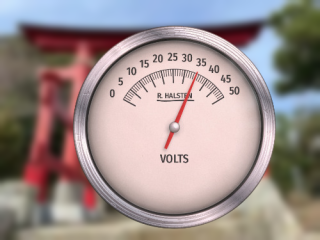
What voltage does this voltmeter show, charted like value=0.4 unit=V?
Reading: value=35 unit=V
